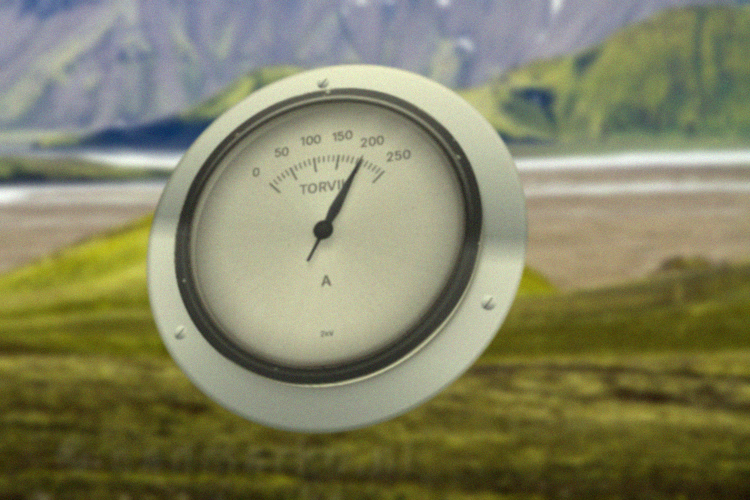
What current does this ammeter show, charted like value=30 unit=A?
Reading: value=200 unit=A
